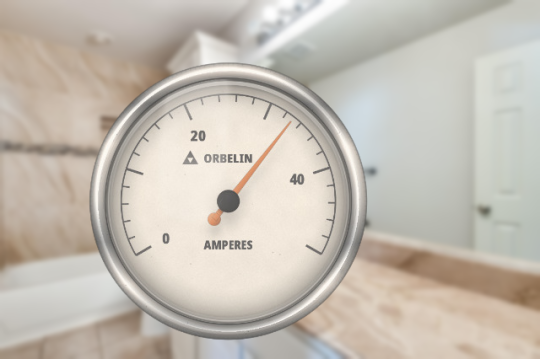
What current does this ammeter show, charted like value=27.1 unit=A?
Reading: value=33 unit=A
